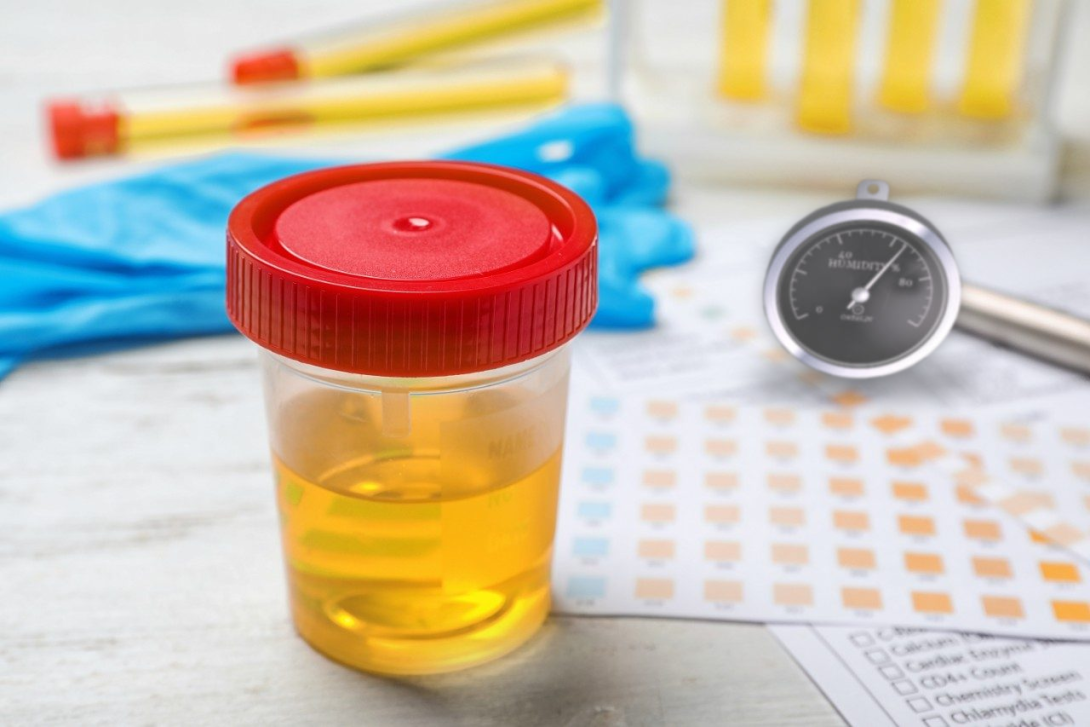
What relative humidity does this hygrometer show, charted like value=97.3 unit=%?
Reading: value=64 unit=%
